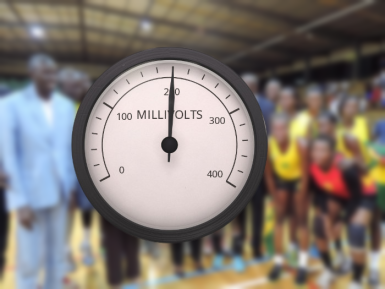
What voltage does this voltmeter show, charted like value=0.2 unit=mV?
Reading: value=200 unit=mV
